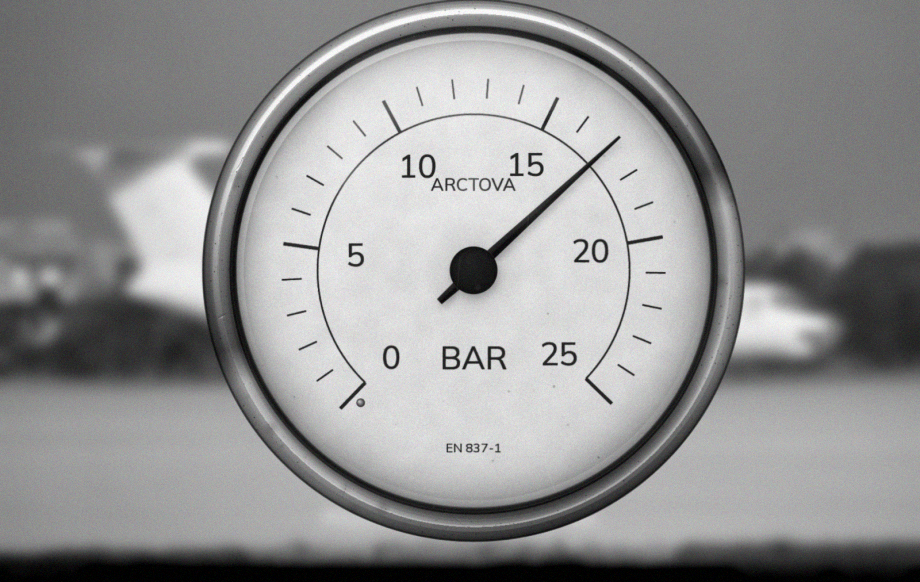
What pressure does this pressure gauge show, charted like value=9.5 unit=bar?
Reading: value=17 unit=bar
